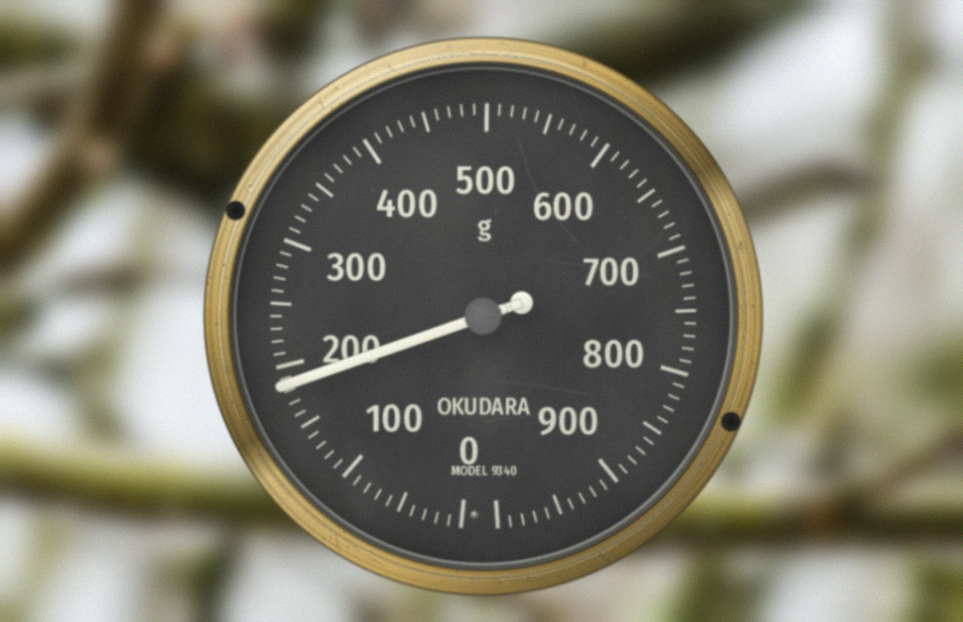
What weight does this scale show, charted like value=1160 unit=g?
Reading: value=185 unit=g
